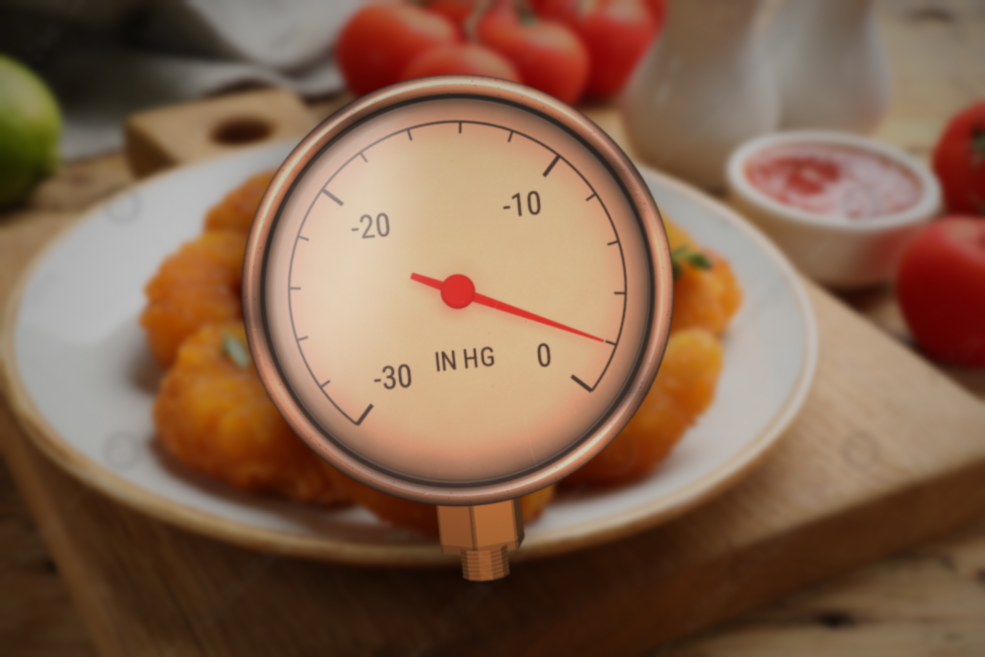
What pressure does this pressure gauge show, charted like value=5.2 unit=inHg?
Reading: value=-2 unit=inHg
